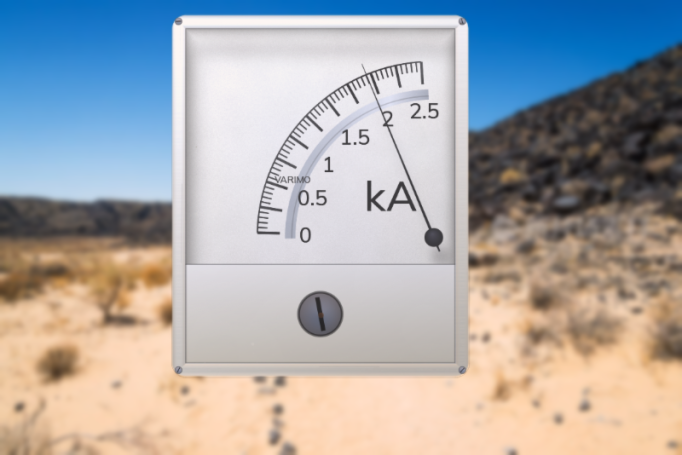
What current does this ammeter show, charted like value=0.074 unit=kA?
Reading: value=1.95 unit=kA
